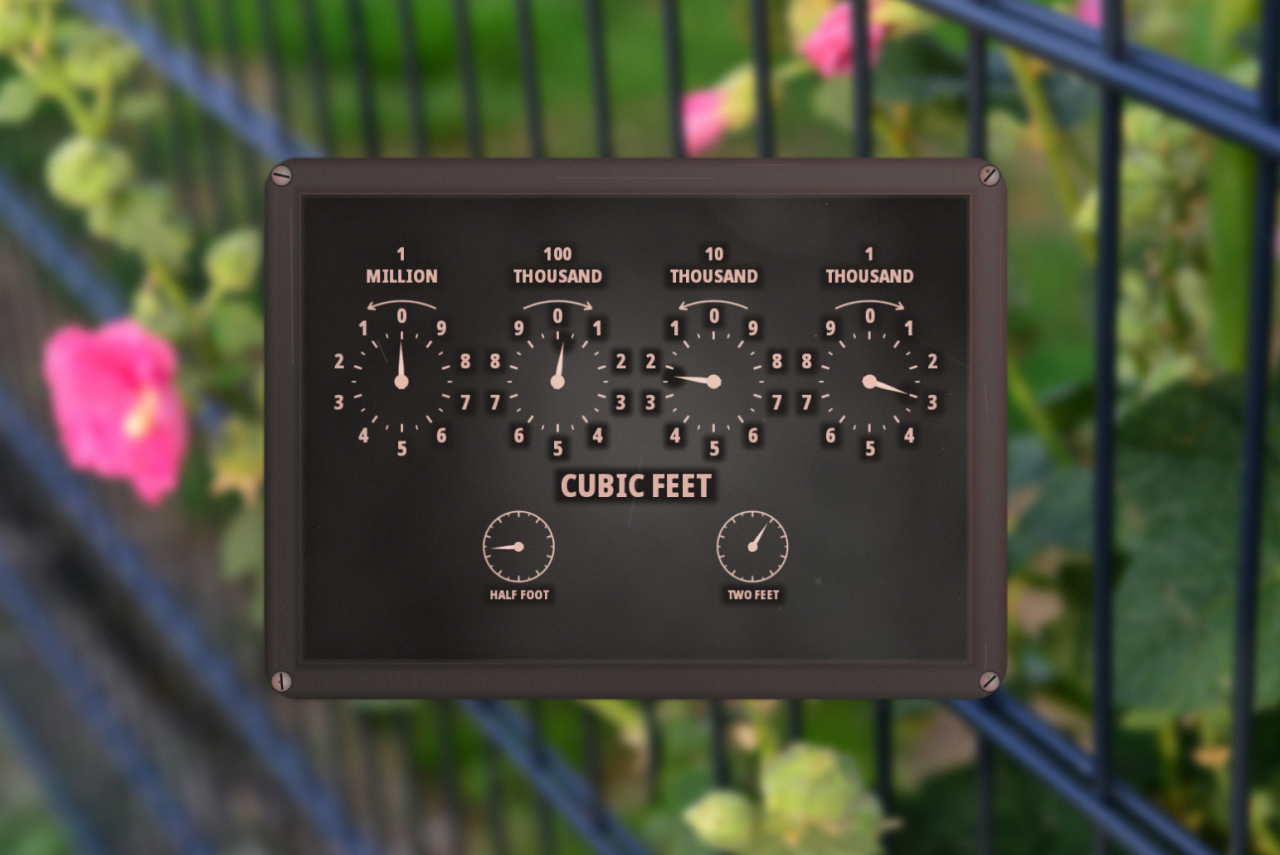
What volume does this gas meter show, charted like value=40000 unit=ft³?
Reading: value=2300 unit=ft³
